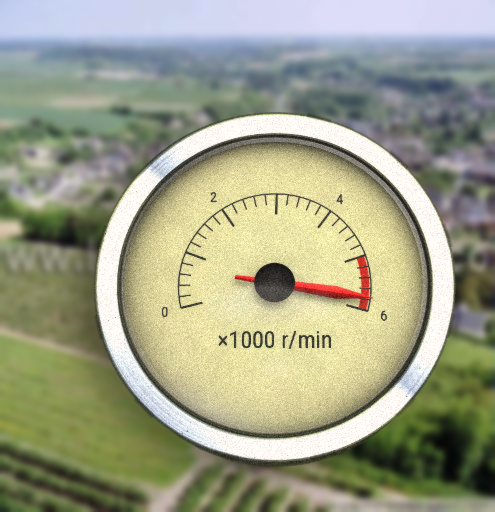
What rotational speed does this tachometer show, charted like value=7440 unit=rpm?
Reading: value=5800 unit=rpm
